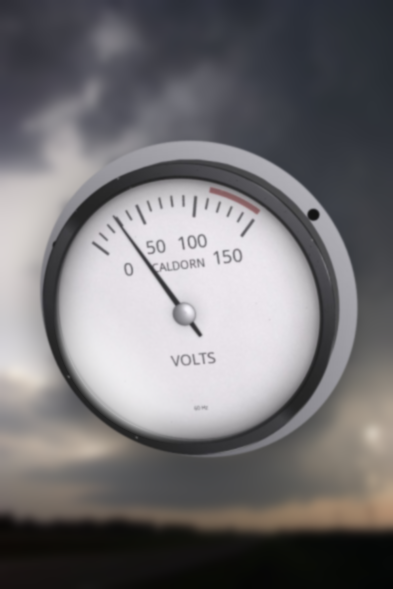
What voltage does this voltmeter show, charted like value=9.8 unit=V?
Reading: value=30 unit=V
